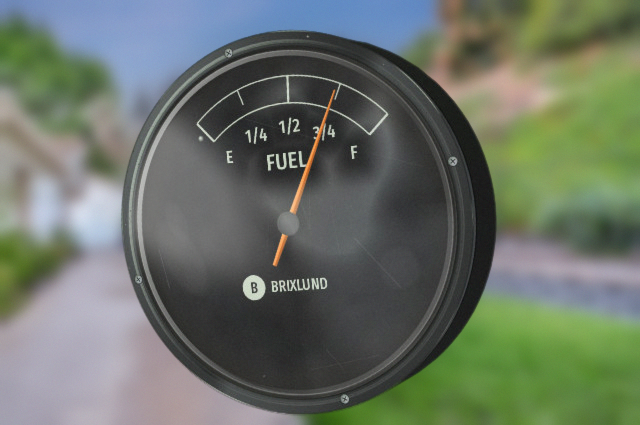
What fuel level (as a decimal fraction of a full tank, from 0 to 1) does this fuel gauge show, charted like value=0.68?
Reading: value=0.75
